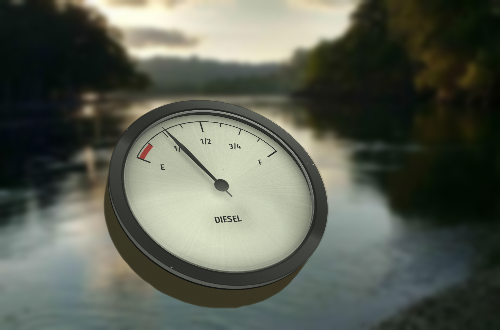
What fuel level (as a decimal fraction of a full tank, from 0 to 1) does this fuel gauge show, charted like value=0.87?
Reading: value=0.25
